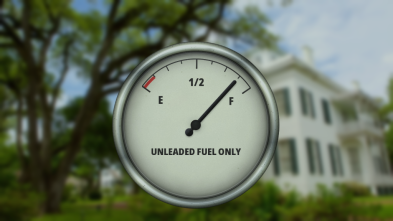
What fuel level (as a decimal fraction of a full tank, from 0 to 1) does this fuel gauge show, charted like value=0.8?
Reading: value=0.875
